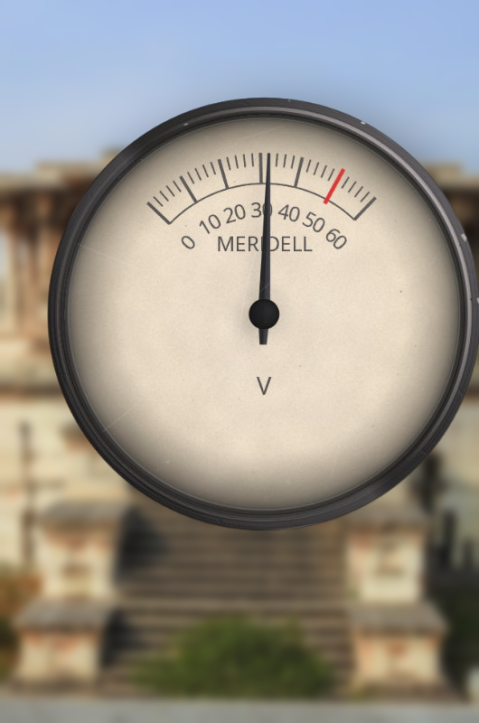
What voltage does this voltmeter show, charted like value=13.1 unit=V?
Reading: value=32 unit=V
